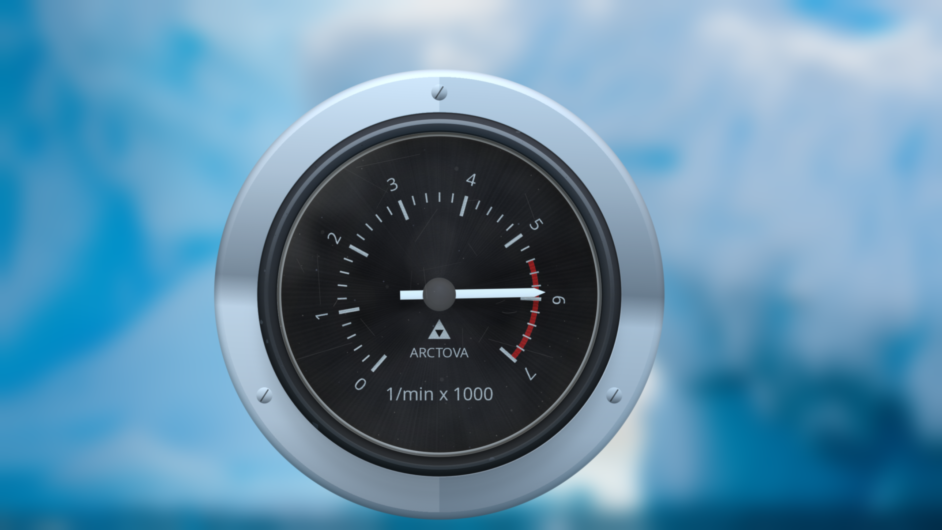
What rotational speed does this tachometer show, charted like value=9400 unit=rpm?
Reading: value=5900 unit=rpm
